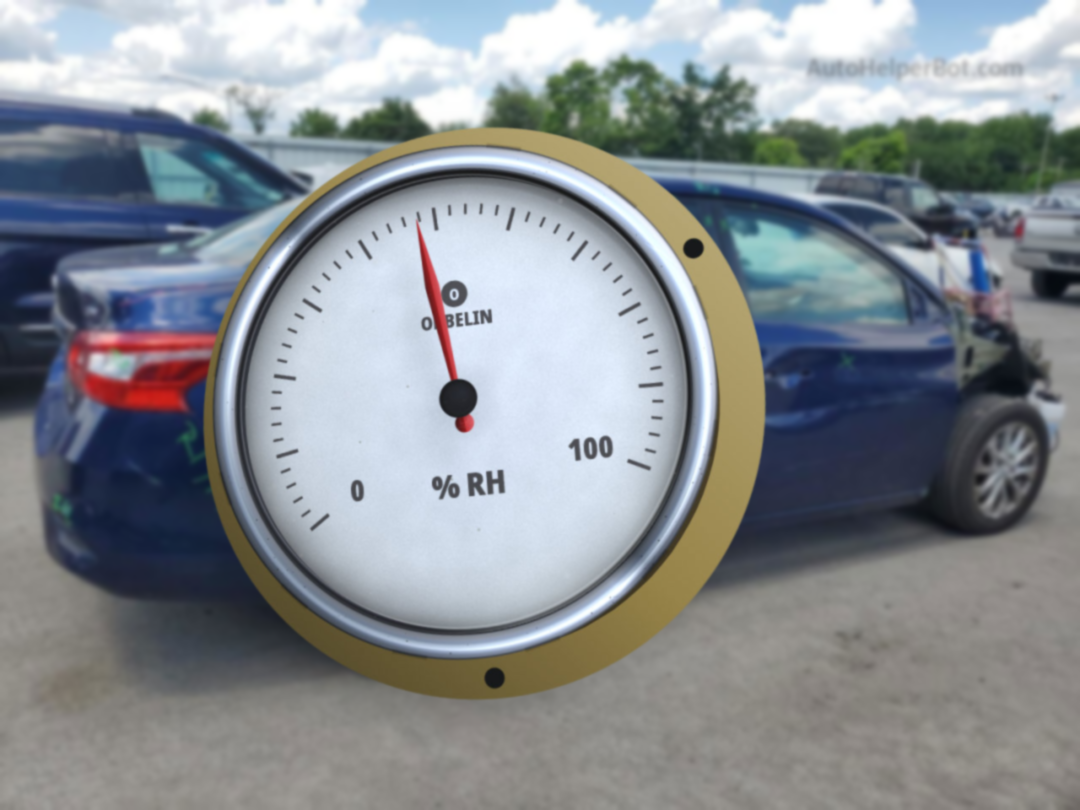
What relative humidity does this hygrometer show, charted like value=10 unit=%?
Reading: value=48 unit=%
